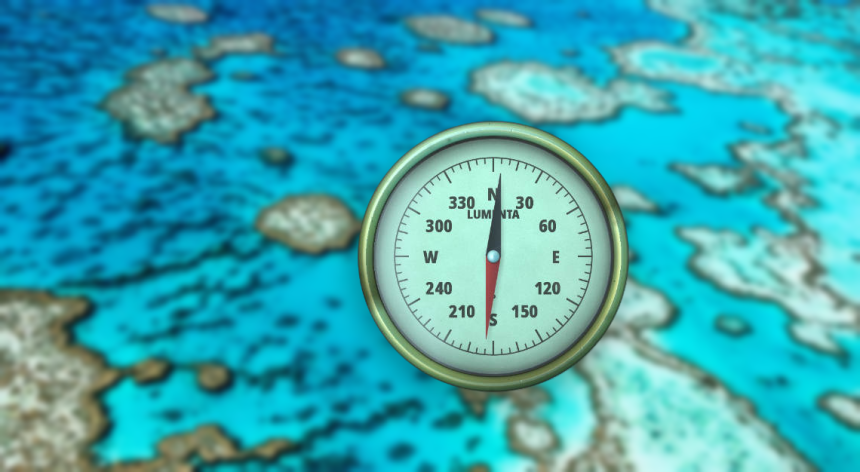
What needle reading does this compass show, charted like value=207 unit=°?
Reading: value=185 unit=°
